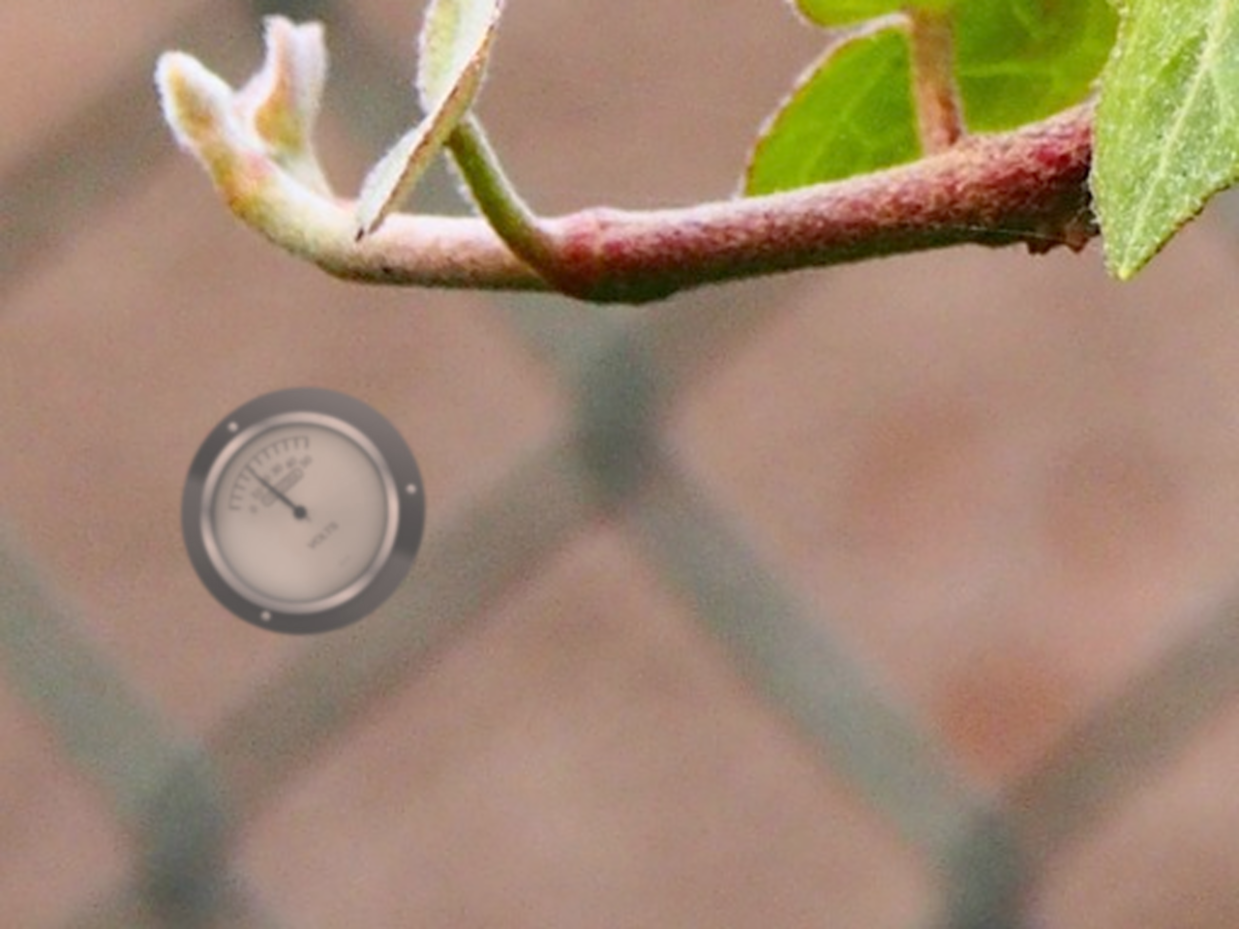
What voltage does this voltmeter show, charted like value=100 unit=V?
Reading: value=20 unit=V
